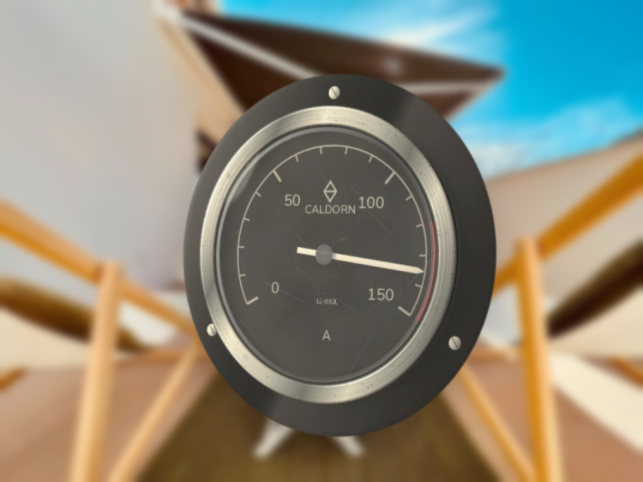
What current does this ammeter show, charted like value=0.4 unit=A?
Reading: value=135 unit=A
